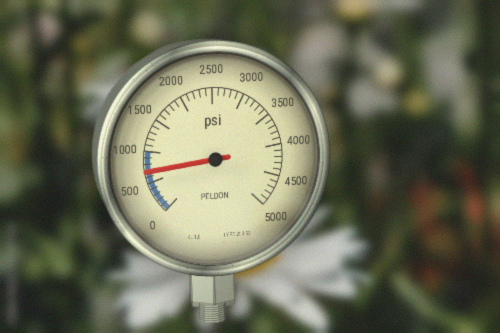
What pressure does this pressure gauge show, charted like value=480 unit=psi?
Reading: value=700 unit=psi
